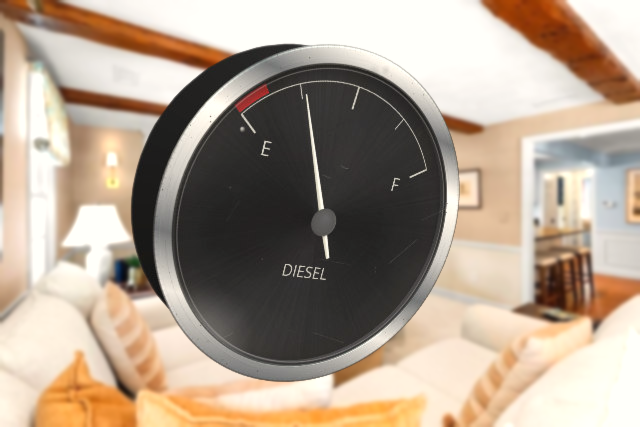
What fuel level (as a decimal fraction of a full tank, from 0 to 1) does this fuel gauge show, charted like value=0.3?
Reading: value=0.25
